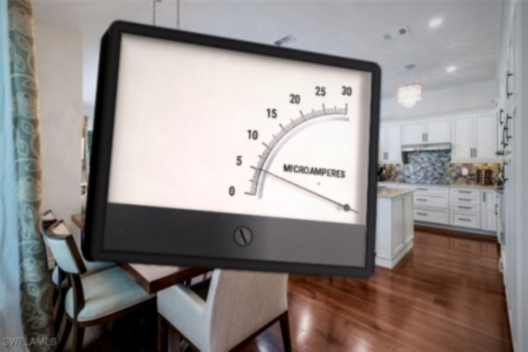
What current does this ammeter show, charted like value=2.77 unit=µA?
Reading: value=5 unit=µA
